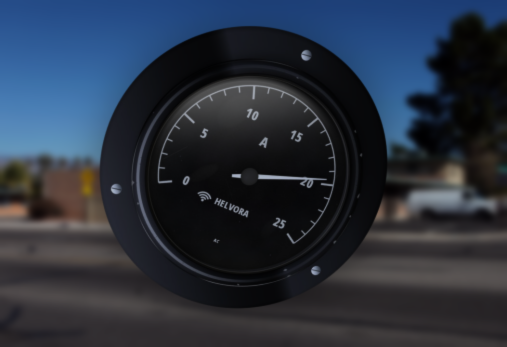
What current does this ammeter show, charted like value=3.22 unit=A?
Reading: value=19.5 unit=A
